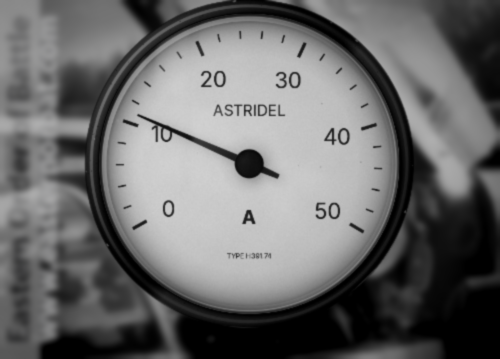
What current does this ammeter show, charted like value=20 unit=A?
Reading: value=11 unit=A
